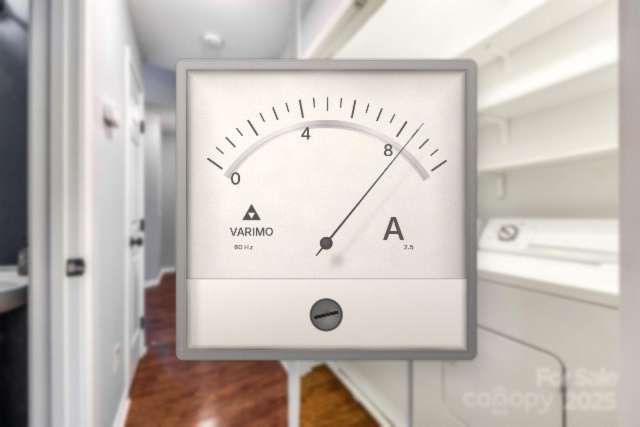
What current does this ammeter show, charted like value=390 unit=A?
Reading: value=8.5 unit=A
